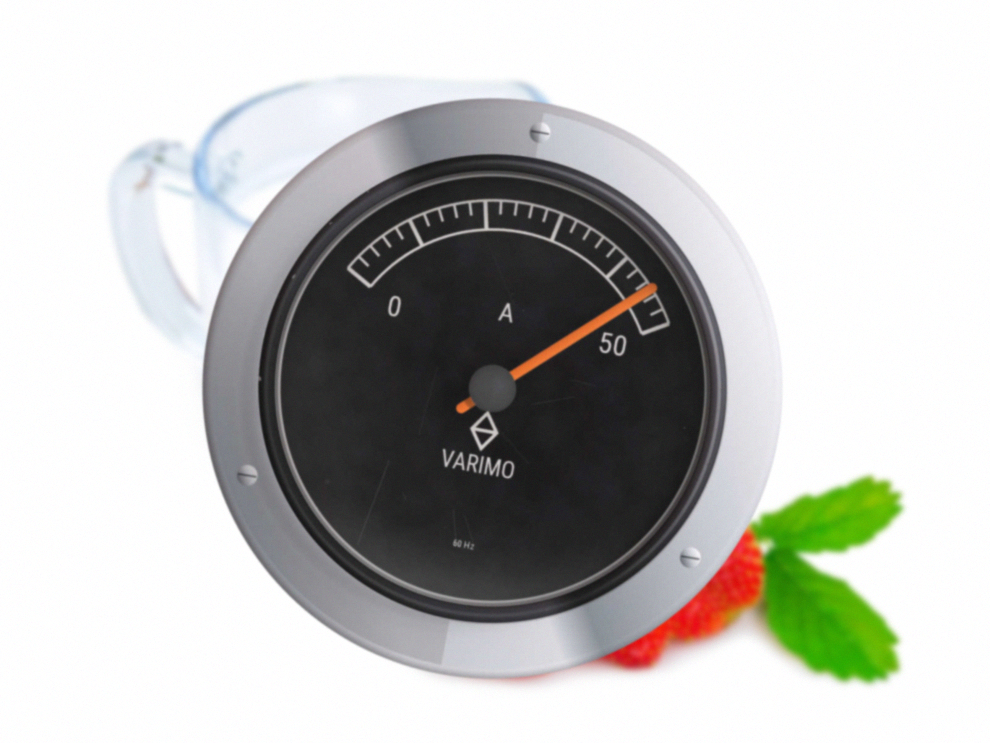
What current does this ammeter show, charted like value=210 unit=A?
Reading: value=45 unit=A
